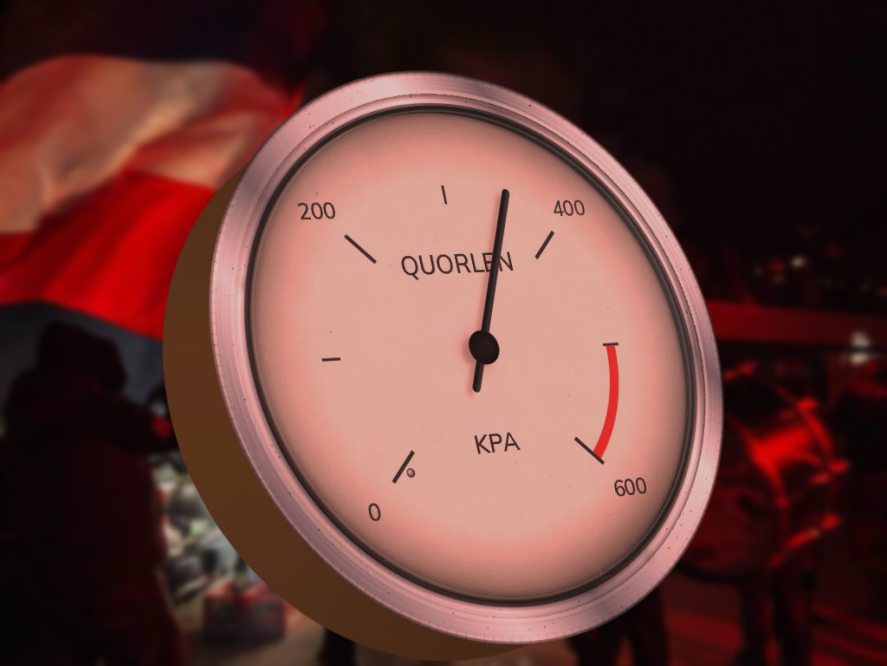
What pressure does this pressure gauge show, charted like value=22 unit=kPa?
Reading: value=350 unit=kPa
